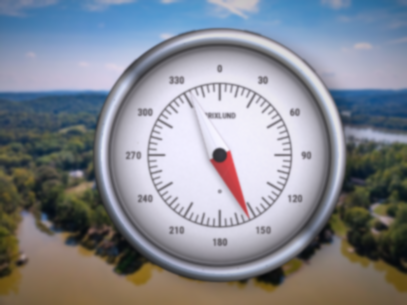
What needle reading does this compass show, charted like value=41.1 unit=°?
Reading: value=155 unit=°
